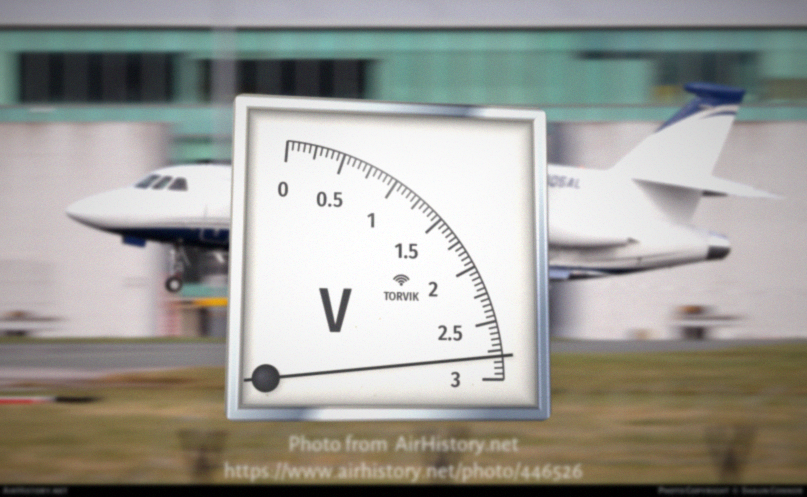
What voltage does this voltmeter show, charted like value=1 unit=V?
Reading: value=2.8 unit=V
